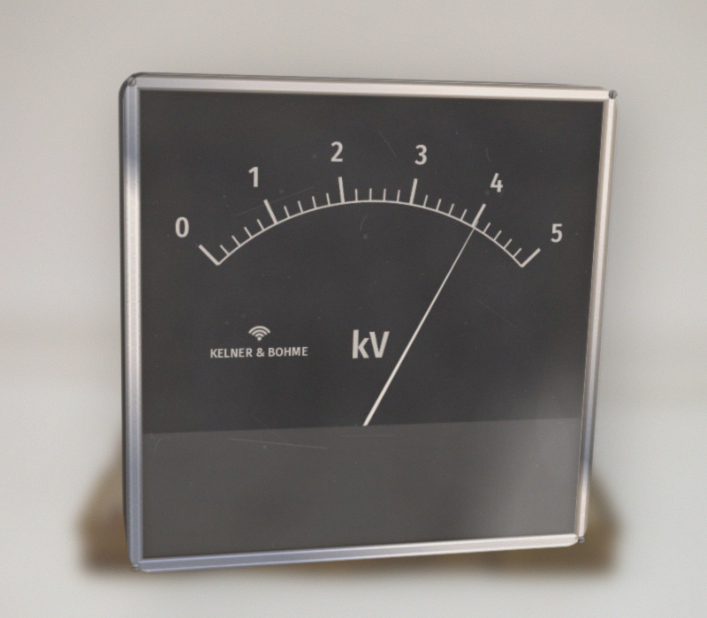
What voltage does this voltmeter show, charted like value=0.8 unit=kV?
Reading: value=4 unit=kV
